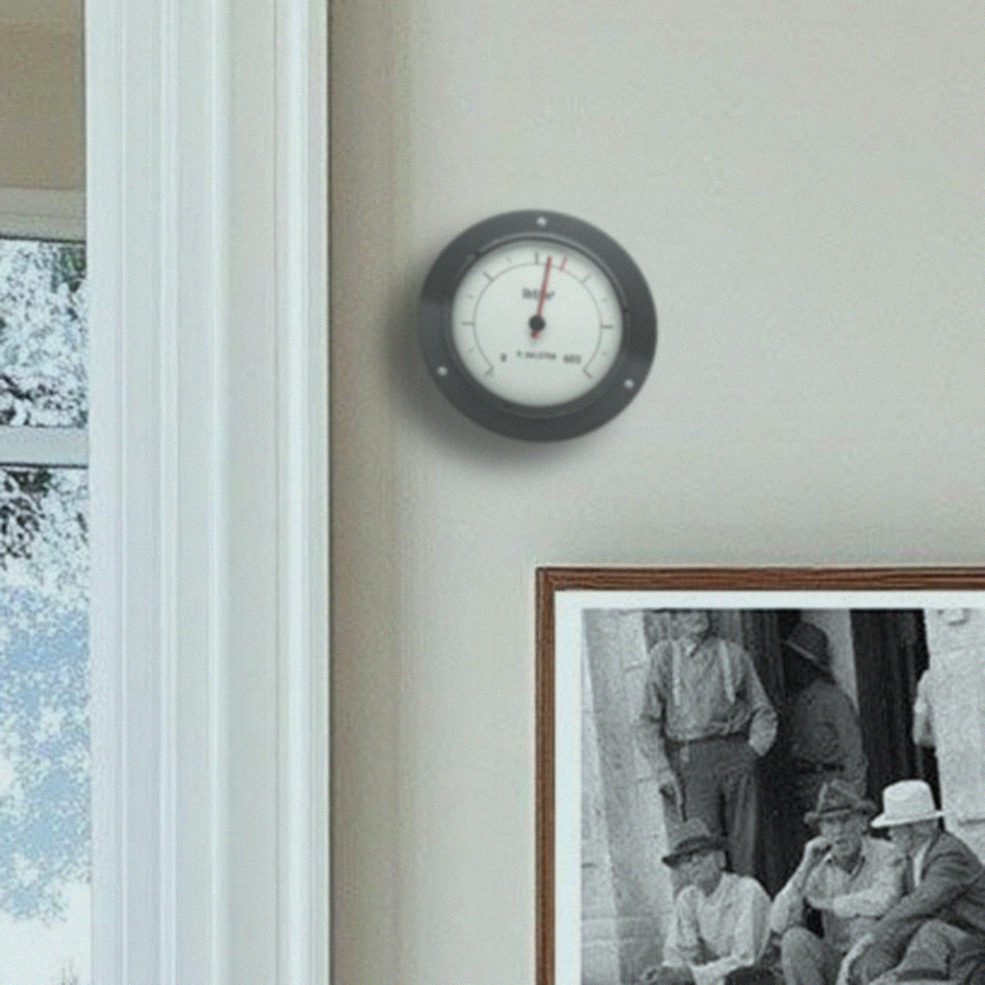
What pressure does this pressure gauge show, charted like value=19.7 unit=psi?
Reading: value=325 unit=psi
